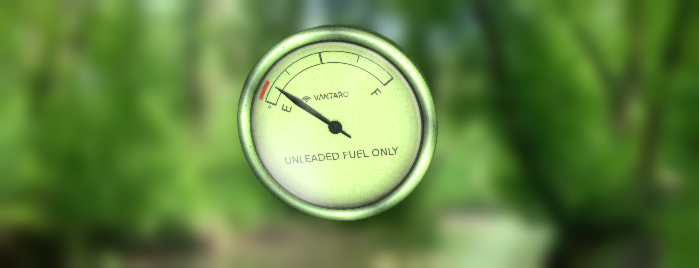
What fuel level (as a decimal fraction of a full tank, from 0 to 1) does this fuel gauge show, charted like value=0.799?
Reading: value=0.125
